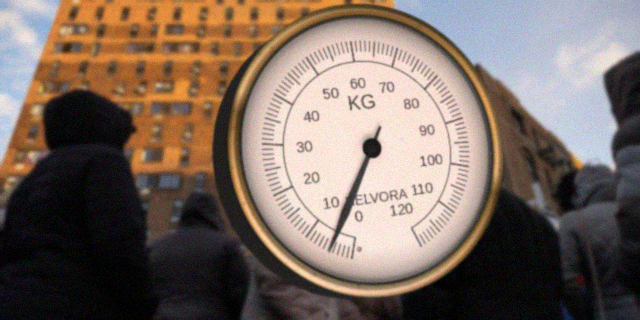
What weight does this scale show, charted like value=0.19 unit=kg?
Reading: value=5 unit=kg
